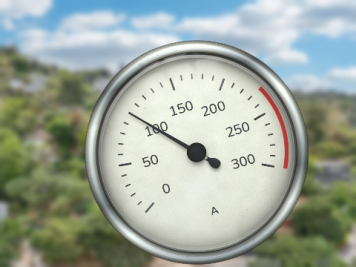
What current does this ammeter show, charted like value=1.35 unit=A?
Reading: value=100 unit=A
